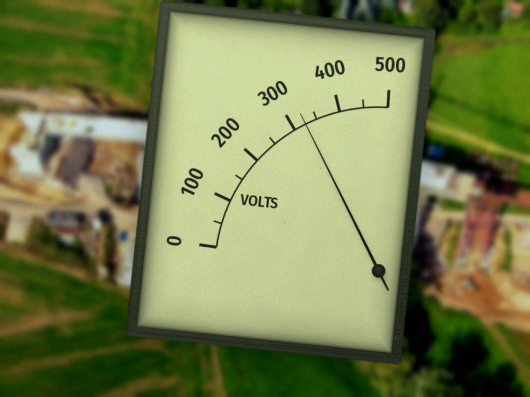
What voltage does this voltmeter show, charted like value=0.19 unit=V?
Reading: value=325 unit=V
